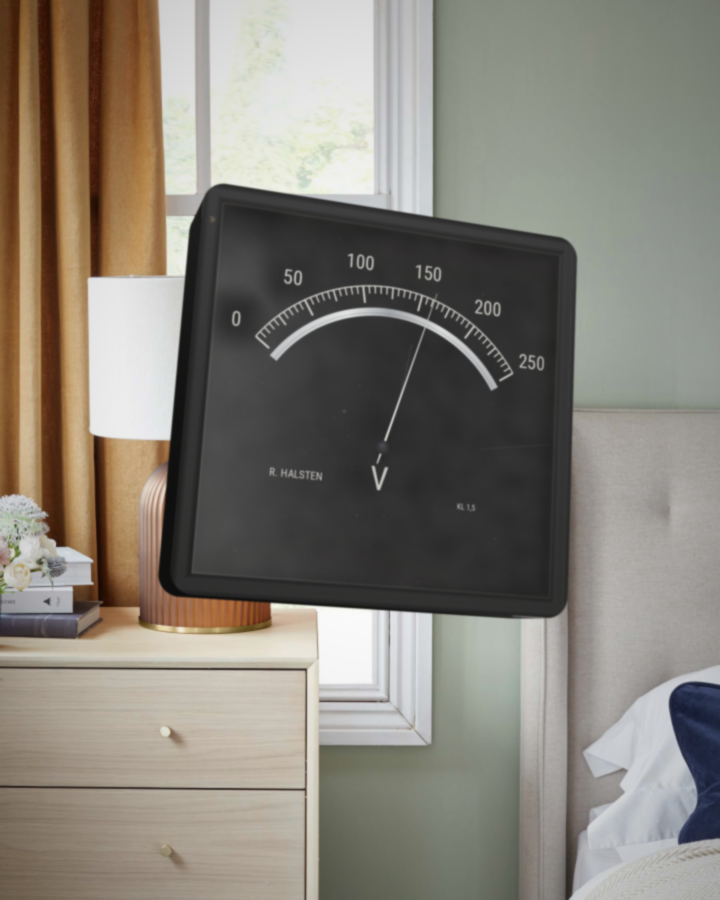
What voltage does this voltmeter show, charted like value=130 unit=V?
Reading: value=160 unit=V
